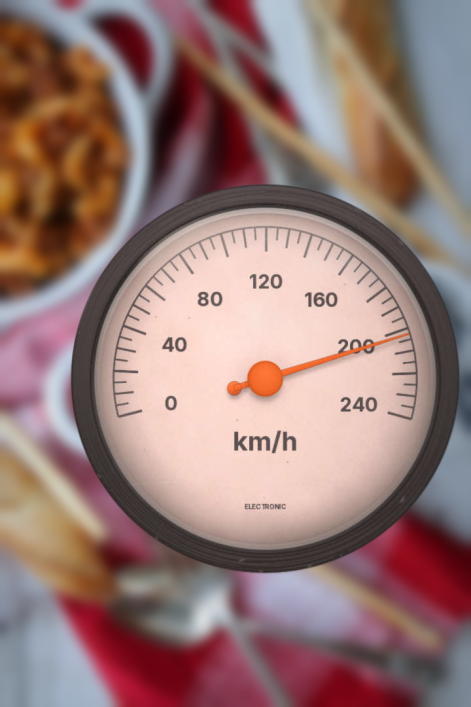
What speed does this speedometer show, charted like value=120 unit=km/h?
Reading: value=202.5 unit=km/h
